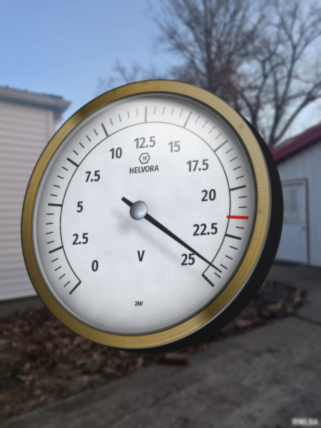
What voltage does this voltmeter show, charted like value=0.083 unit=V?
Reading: value=24.25 unit=V
